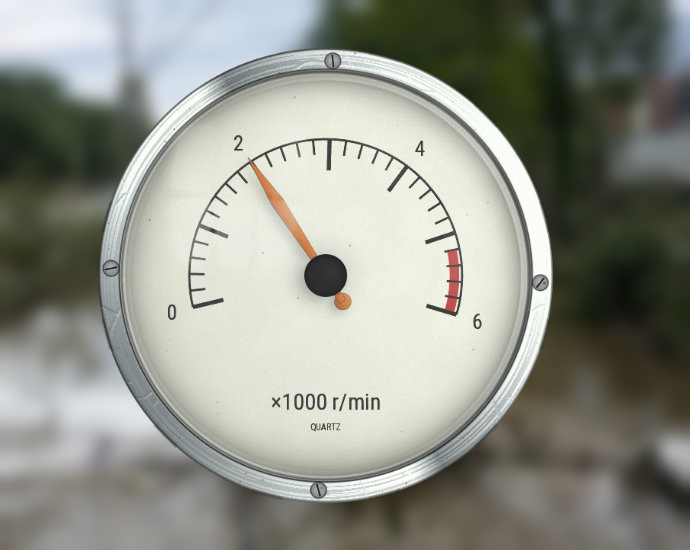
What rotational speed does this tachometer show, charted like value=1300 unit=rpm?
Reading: value=2000 unit=rpm
